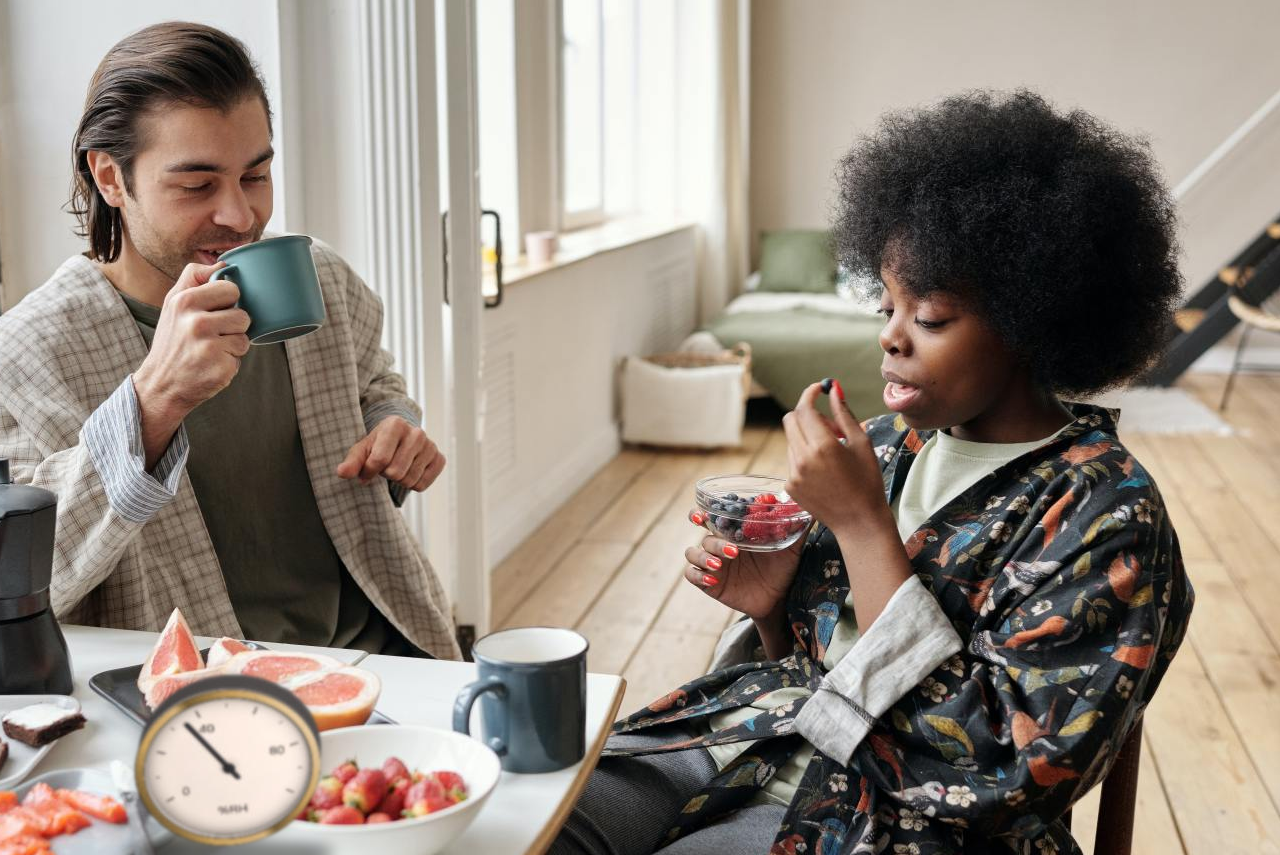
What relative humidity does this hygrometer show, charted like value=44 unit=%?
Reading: value=35 unit=%
